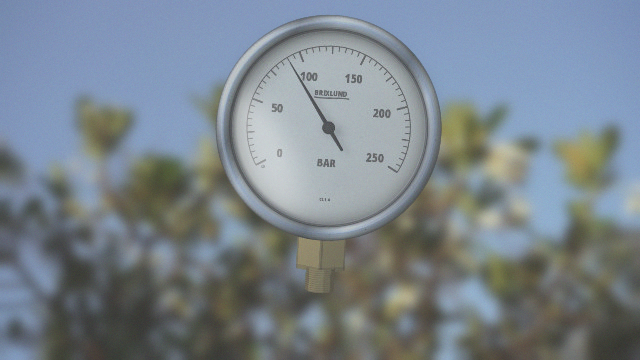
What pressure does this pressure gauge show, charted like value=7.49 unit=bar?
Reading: value=90 unit=bar
